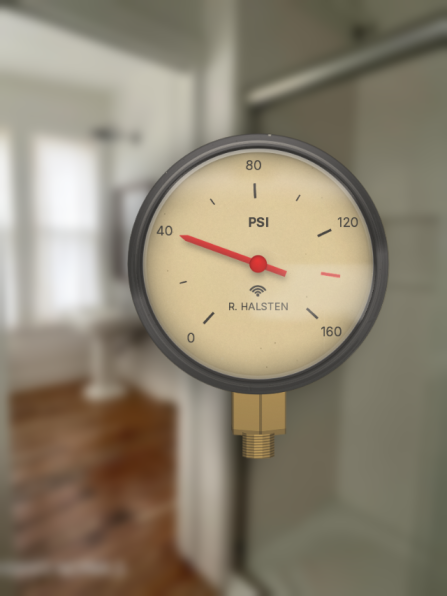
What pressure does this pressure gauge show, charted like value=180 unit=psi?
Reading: value=40 unit=psi
